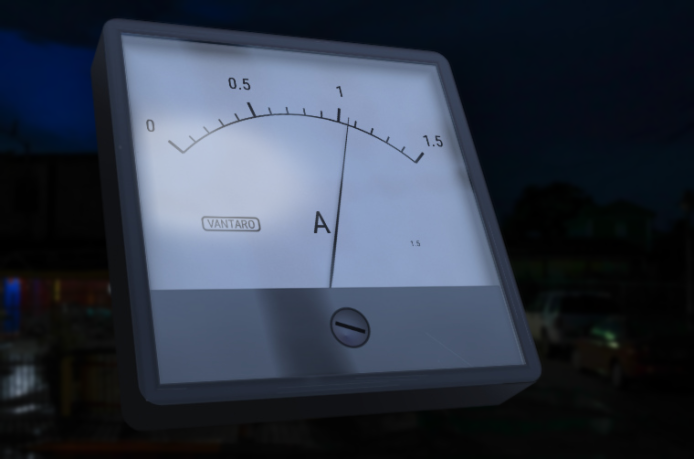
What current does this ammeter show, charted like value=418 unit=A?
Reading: value=1.05 unit=A
